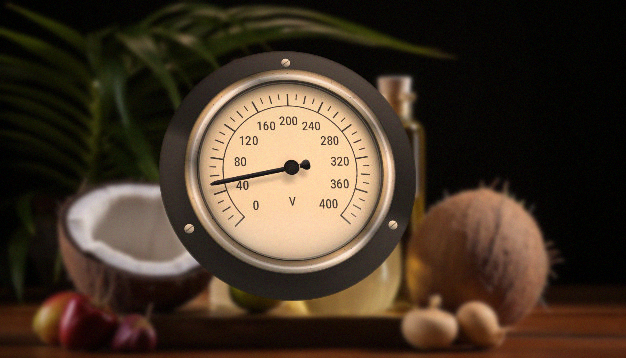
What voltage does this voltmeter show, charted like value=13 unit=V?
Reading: value=50 unit=V
